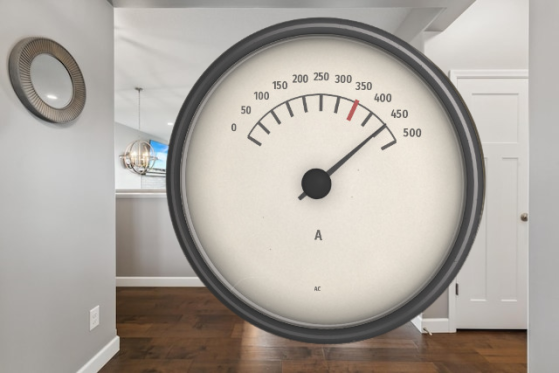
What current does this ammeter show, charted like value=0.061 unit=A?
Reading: value=450 unit=A
